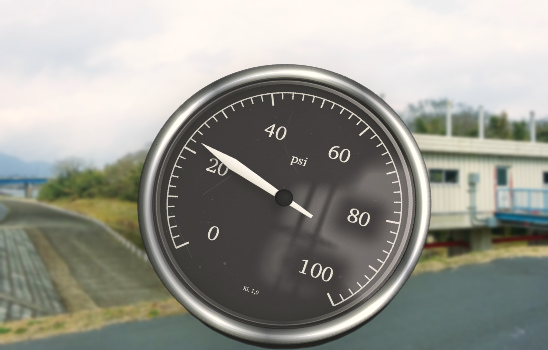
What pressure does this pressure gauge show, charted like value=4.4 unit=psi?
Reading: value=22 unit=psi
